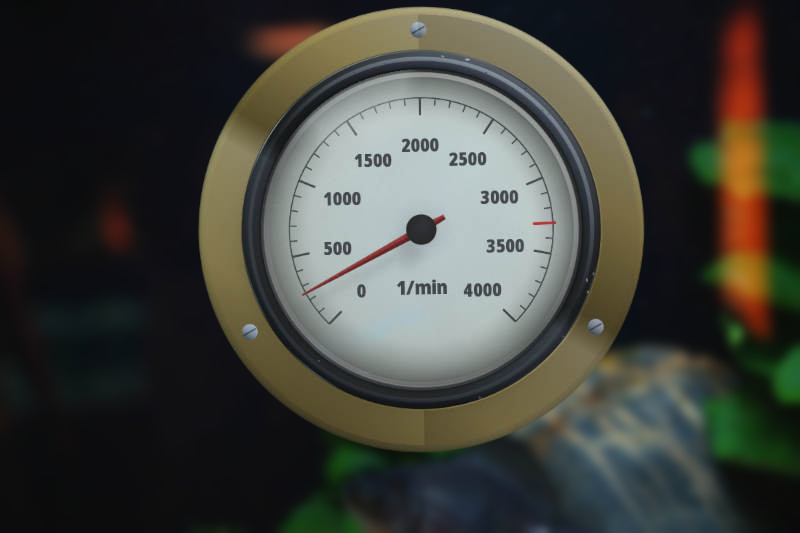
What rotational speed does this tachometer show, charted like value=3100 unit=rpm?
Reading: value=250 unit=rpm
